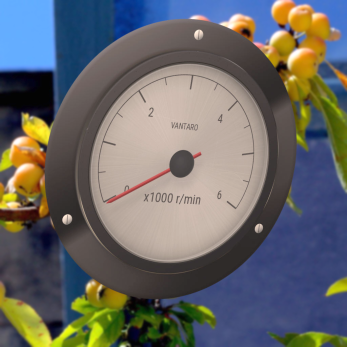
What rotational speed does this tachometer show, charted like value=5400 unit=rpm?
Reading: value=0 unit=rpm
